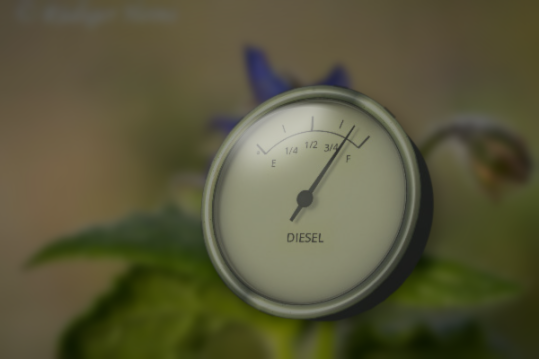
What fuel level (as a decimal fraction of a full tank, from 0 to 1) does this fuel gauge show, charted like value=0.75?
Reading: value=0.875
